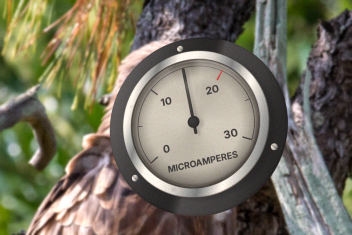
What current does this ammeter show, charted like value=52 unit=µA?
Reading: value=15 unit=µA
